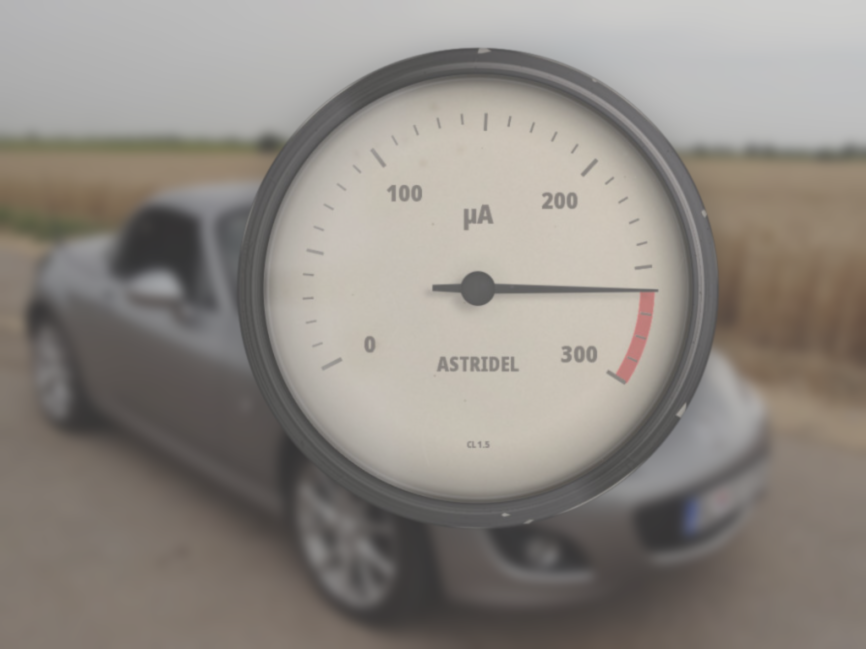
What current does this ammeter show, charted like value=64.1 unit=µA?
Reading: value=260 unit=µA
